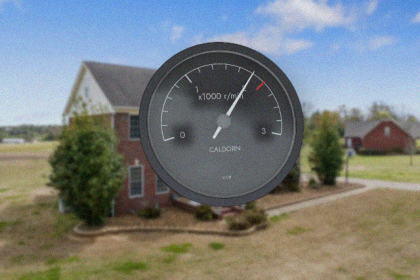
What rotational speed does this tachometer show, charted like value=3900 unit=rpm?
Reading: value=2000 unit=rpm
